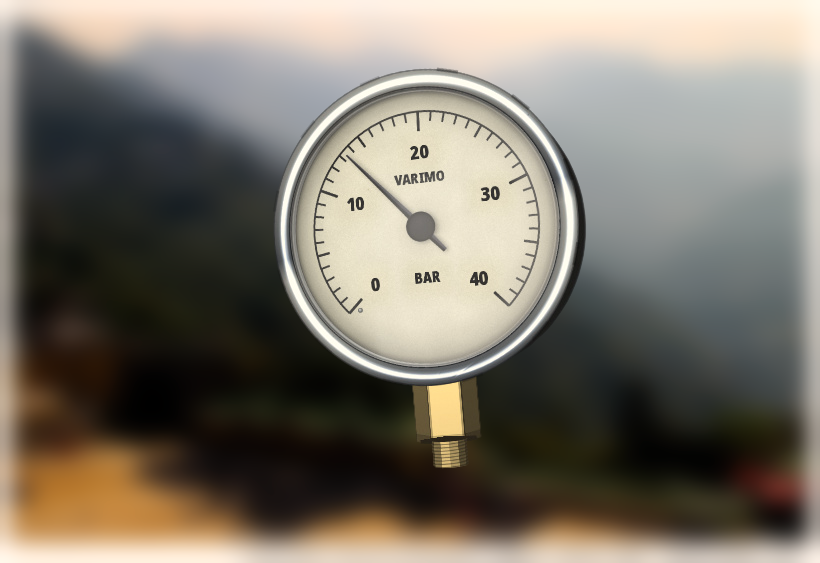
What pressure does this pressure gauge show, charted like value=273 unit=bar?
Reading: value=13.5 unit=bar
